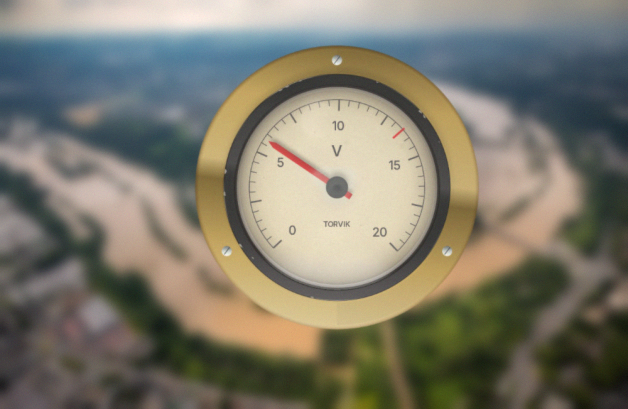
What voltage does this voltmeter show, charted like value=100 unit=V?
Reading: value=5.75 unit=V
